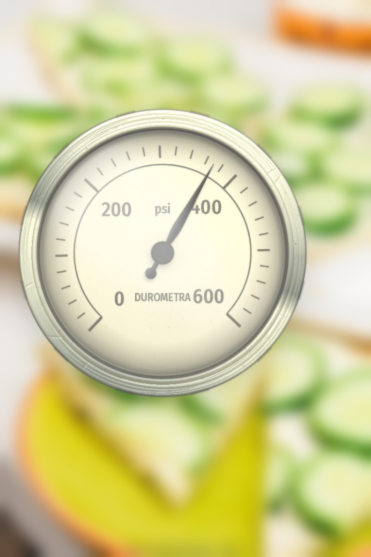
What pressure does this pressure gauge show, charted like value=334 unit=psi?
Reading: value=370 unit=psi
